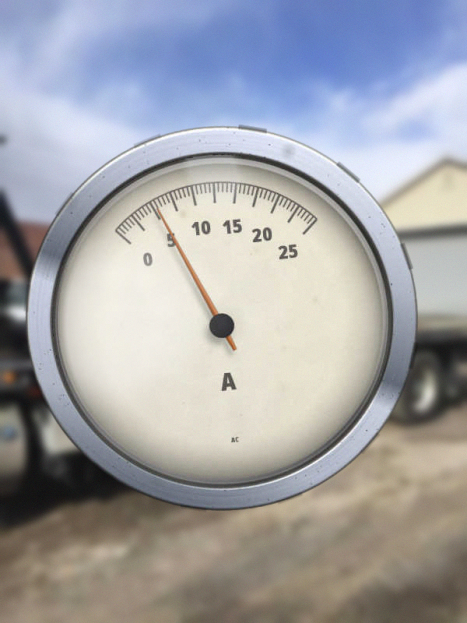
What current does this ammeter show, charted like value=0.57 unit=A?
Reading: value=5.5 unit=A
